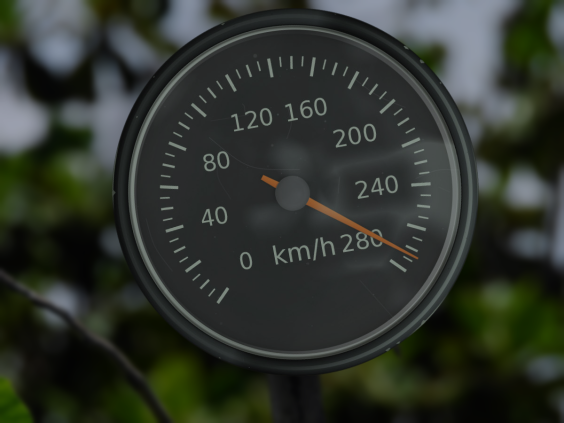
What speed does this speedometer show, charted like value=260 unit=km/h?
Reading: value=272.5 unit=km/h
